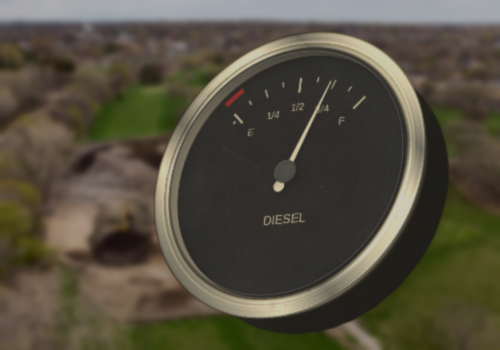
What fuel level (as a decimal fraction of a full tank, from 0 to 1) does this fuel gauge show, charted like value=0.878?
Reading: value=0.75
